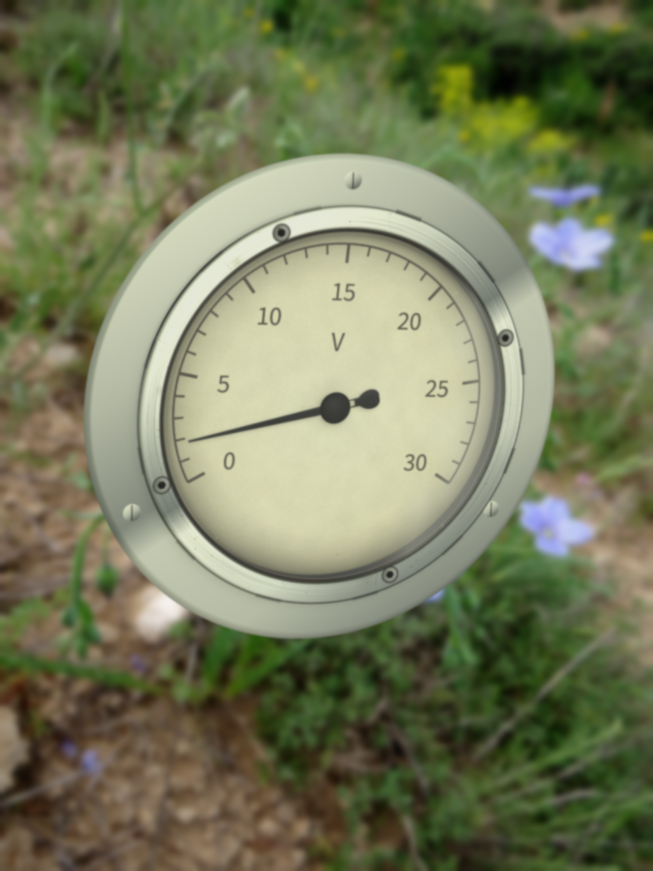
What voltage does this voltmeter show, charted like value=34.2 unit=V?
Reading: value=2 unit=V
